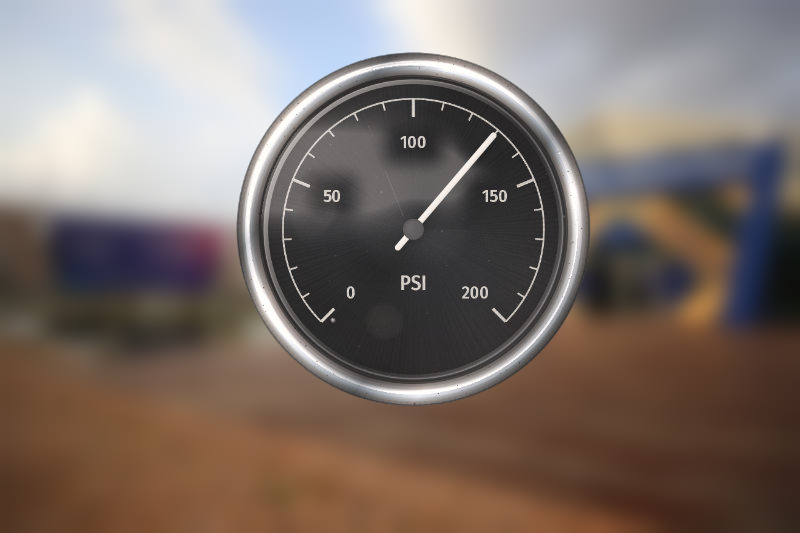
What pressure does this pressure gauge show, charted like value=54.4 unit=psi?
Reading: value=130 unit=psi
